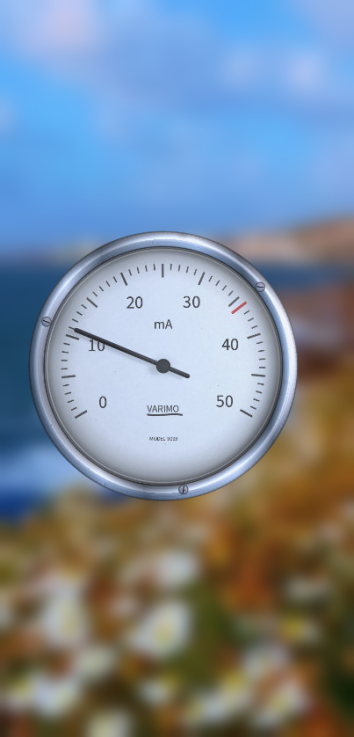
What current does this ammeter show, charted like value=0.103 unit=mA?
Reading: value=11 unit=mA
